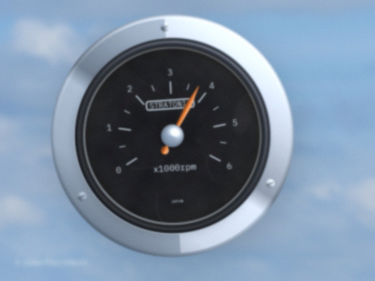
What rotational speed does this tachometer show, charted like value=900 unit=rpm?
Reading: value=3750 unit=rpm
